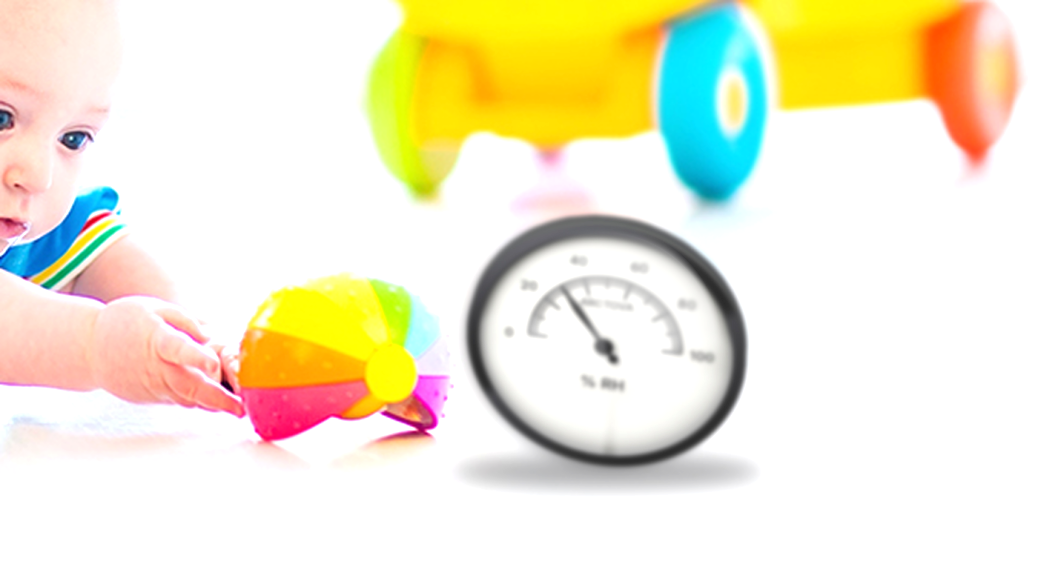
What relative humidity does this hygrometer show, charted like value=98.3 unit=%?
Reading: value=30 unit=%
